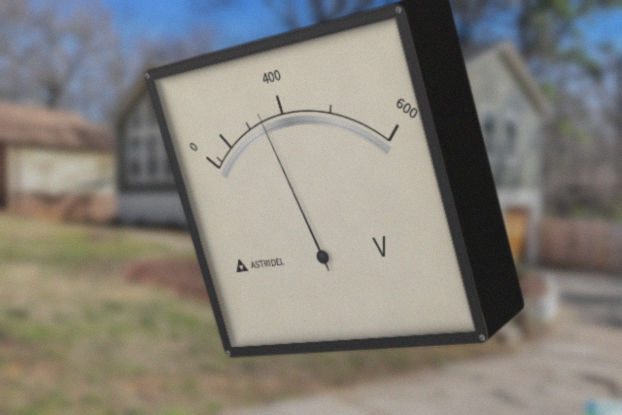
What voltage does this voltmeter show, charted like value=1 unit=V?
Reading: value=350 unit=V
